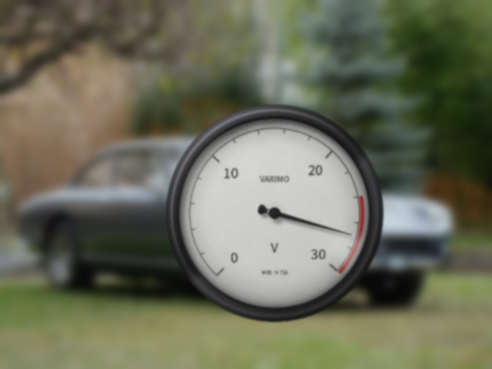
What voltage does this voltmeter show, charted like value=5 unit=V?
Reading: value=27 unit=V
